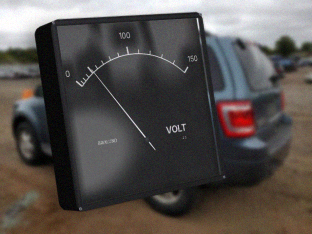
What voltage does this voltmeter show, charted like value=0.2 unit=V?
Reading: value=50 unit=V
